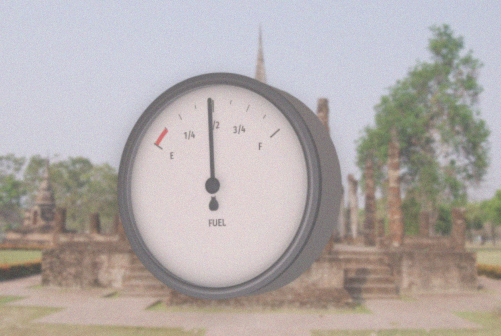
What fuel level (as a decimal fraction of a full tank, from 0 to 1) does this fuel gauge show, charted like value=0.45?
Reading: value=0.5
